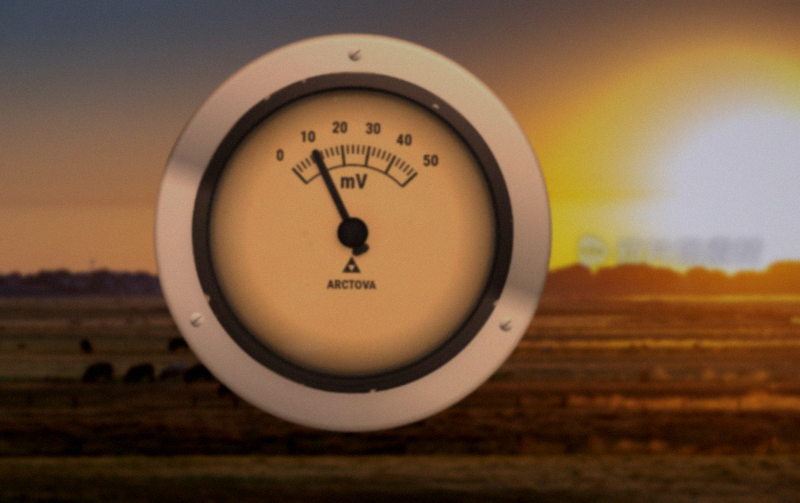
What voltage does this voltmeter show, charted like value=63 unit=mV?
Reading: value=10 unit=mV
